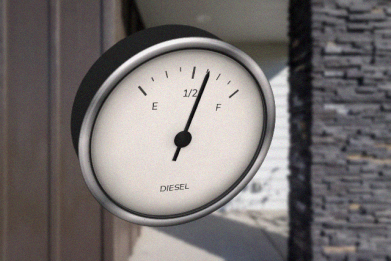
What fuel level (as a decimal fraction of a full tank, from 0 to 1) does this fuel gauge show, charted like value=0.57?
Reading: value=0.625
